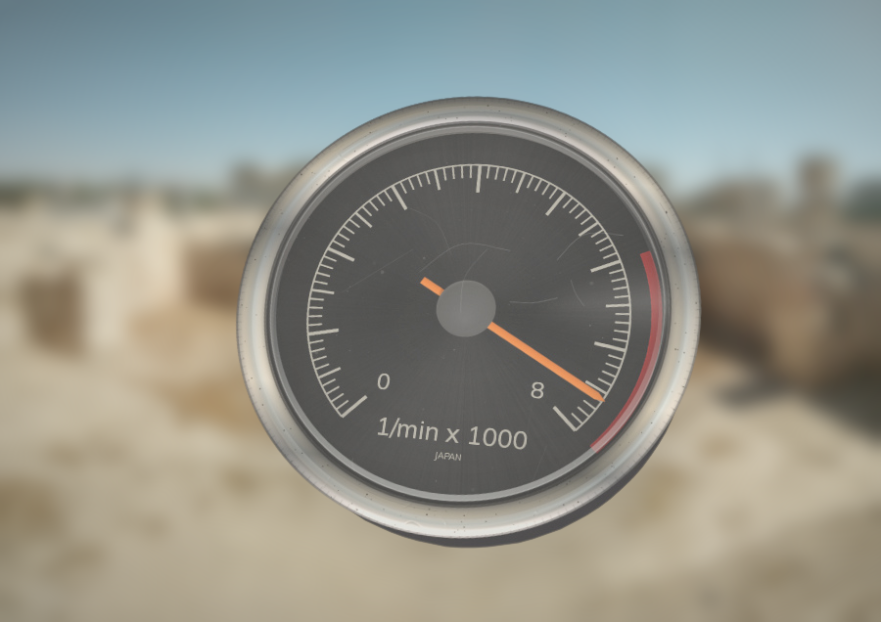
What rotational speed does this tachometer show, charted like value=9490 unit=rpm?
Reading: value=7600 unit=rpm
